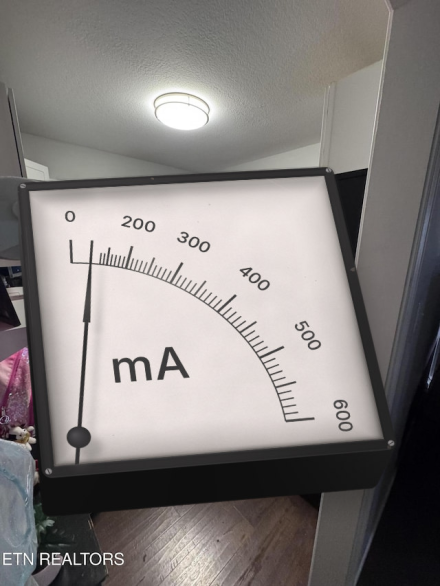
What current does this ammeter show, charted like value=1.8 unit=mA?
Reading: value=100 unit=mA
